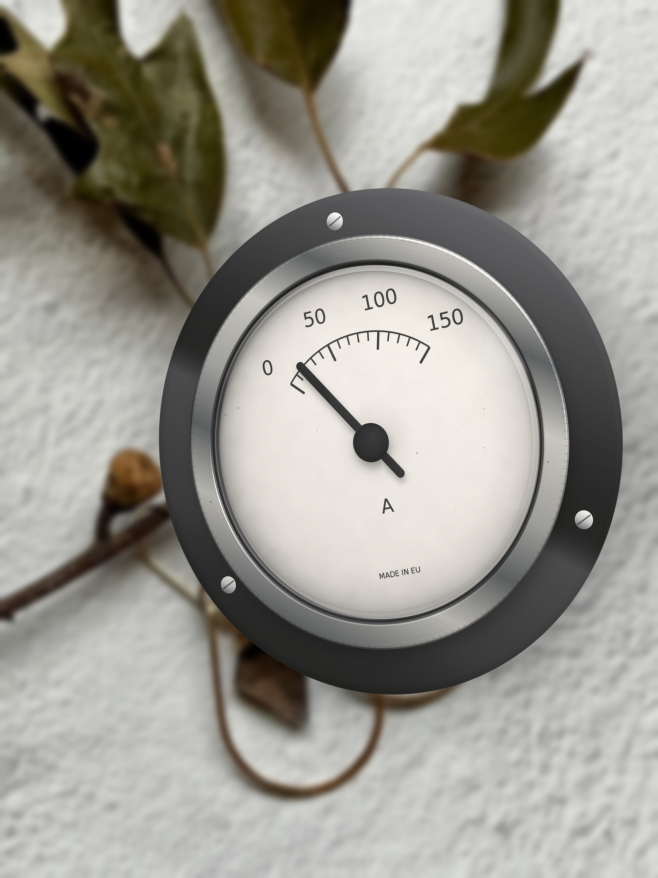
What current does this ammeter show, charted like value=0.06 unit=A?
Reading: value=20 unit=A
